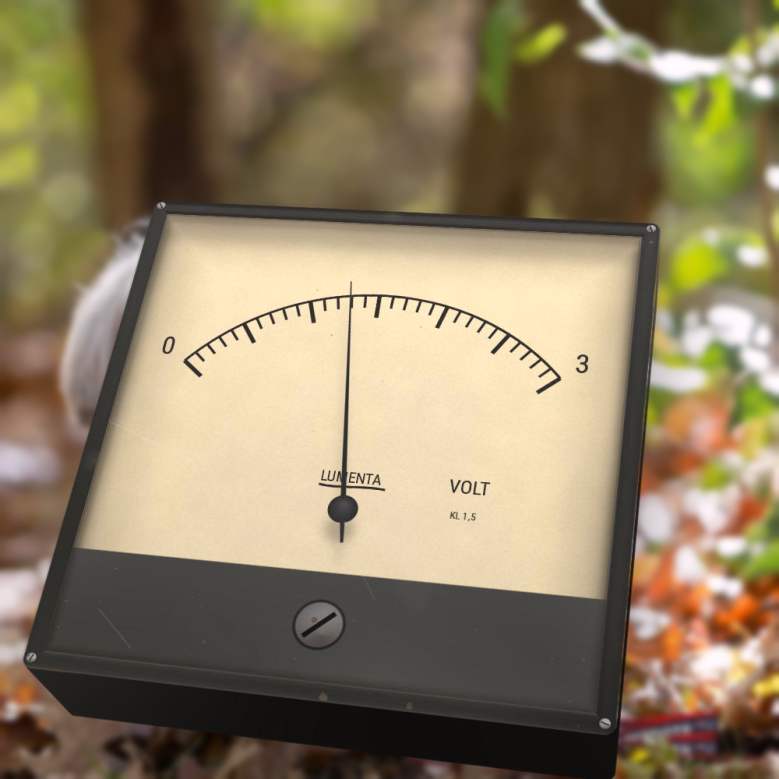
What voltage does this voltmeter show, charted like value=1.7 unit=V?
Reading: value=1.3 unit=V
